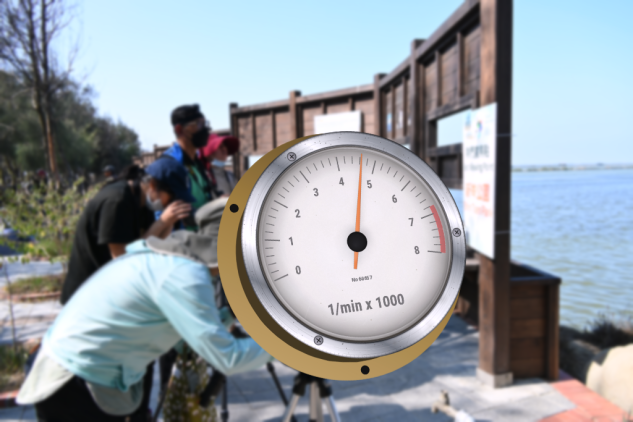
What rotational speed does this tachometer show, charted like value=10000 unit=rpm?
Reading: value=4600 unit=rpm
